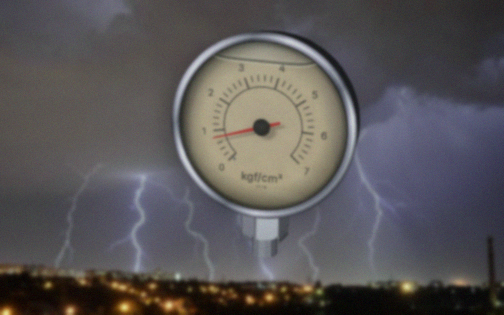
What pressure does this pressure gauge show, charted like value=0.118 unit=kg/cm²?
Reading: value=0.8 unit=kg/cm²
